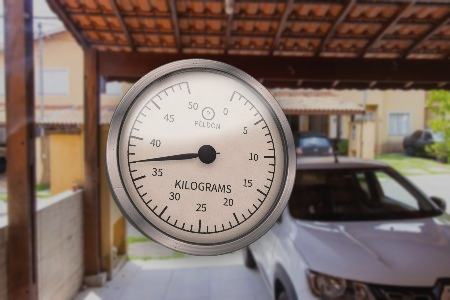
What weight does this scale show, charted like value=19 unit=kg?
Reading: value=37 unit=kg
